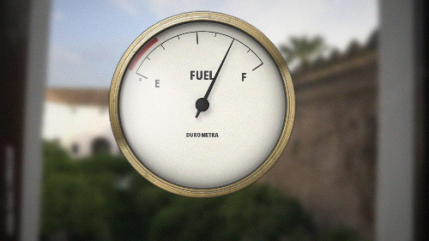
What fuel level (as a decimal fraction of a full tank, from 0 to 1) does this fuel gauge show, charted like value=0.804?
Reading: value=0.75
